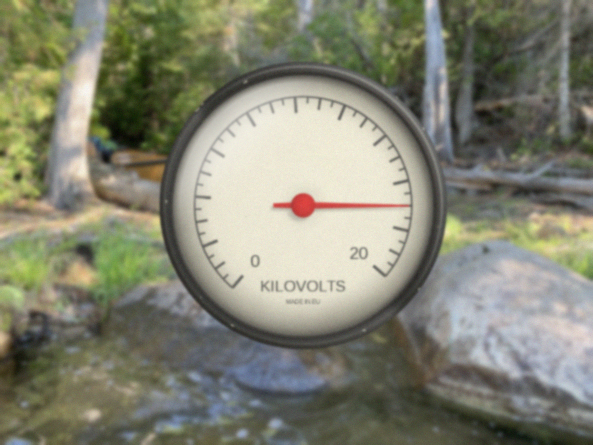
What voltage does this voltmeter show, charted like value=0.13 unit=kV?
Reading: value=17 unit=kV
